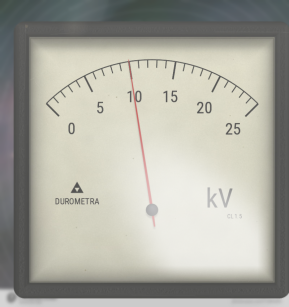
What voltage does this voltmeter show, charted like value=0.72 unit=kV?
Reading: value=10 unit=kV
